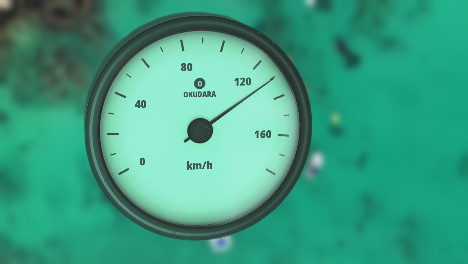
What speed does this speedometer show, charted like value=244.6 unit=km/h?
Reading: value=130 unit=km/h
